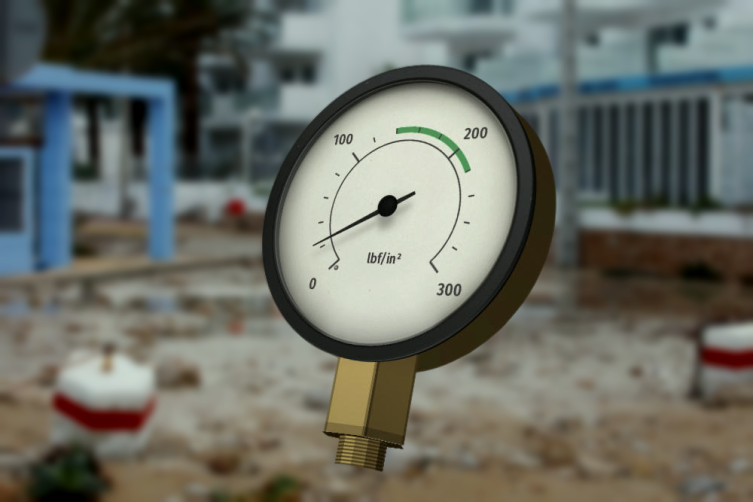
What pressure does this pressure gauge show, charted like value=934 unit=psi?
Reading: value=20 unit=psi
